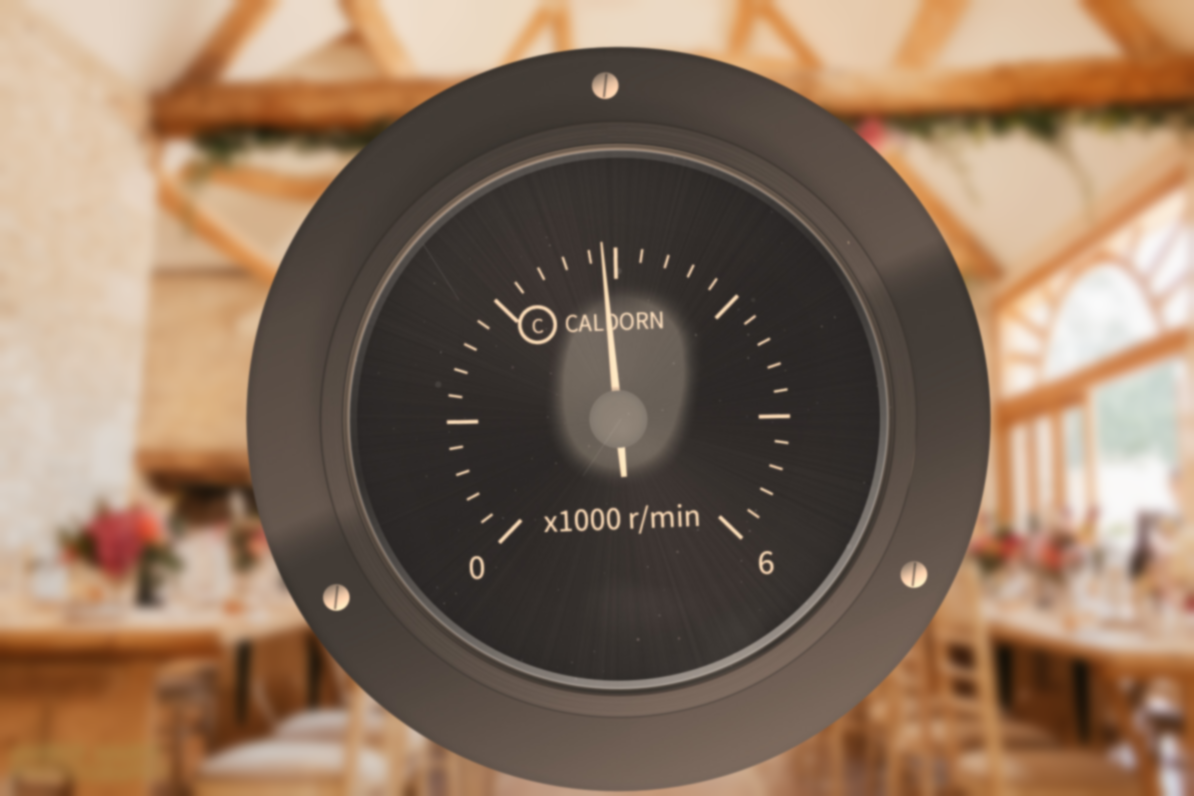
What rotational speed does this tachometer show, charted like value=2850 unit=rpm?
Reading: value=2900 unit=rpm
